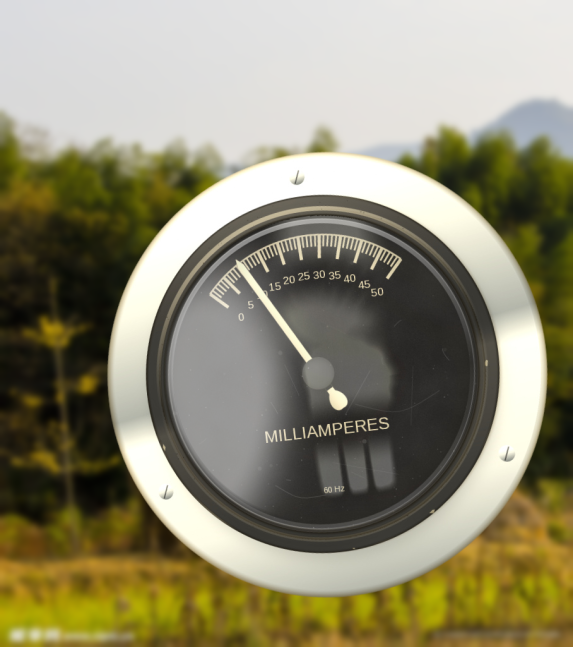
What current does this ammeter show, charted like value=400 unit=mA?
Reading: value=10 unit=mA
